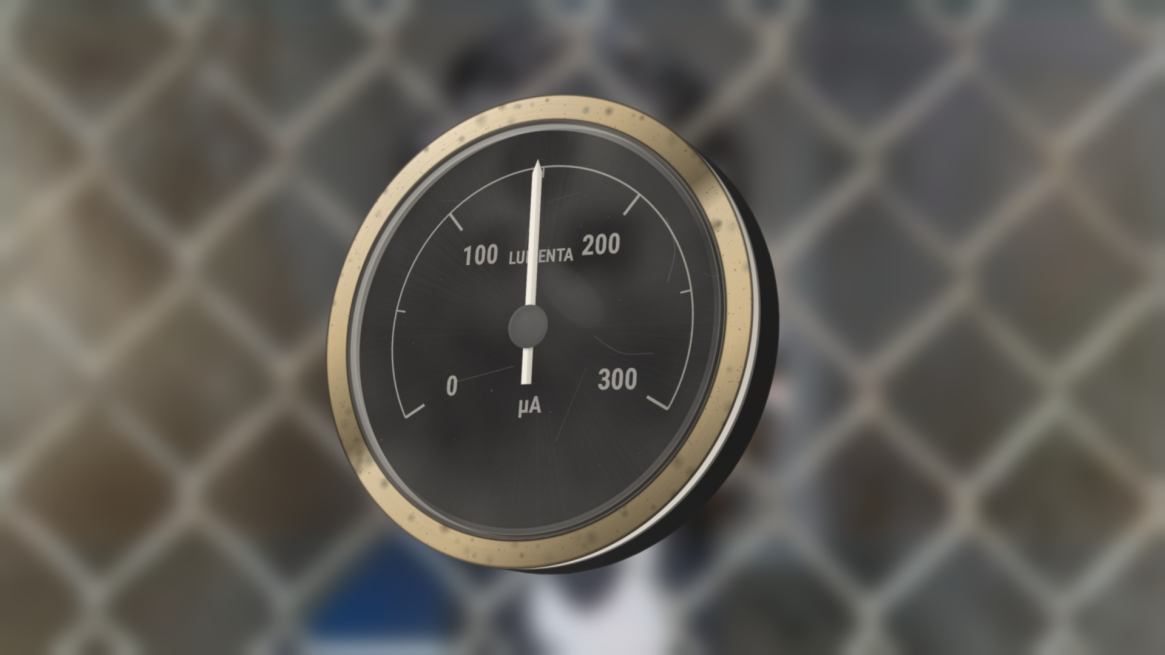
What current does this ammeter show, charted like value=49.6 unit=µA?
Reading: value=150 unit=µA
